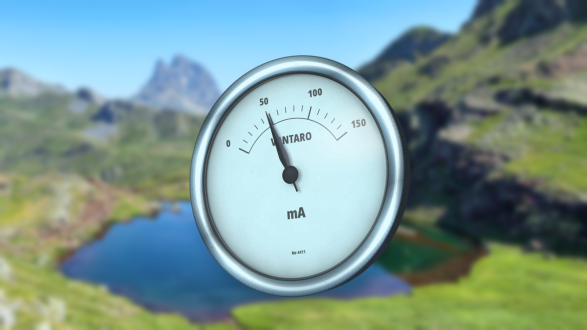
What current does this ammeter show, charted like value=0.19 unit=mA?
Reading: value=50 unit=mA
